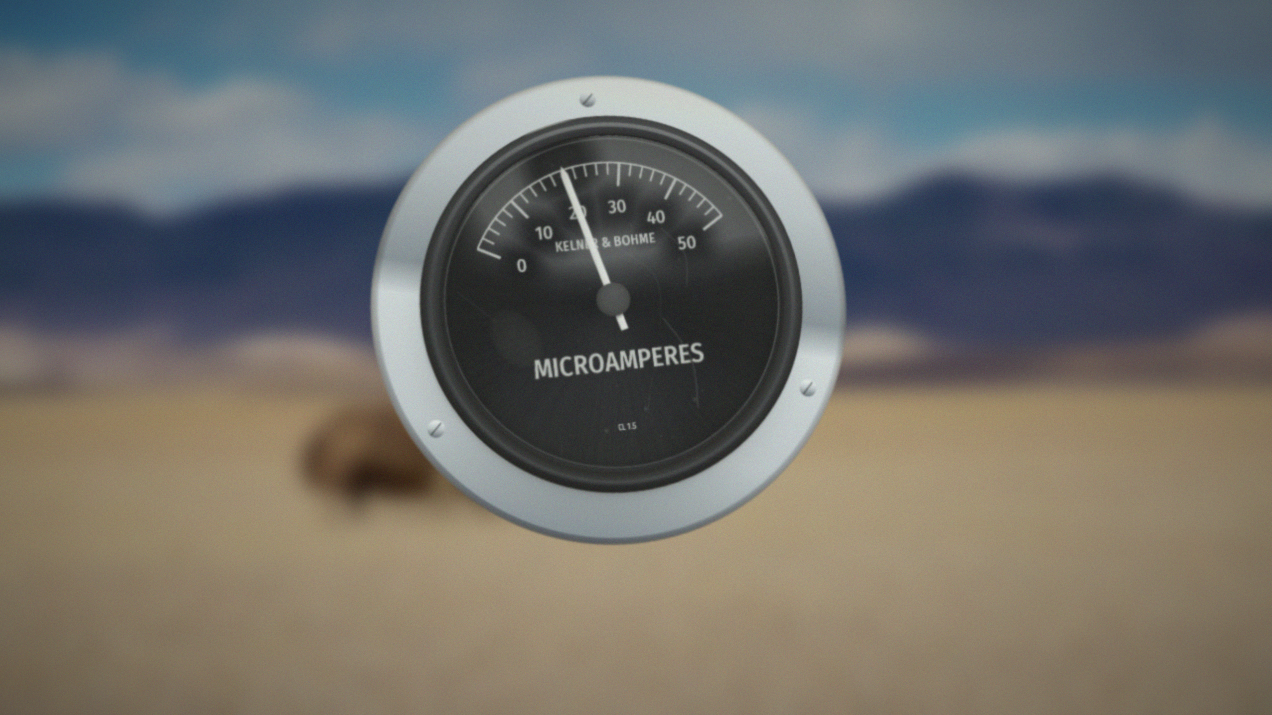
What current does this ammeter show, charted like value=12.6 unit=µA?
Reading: value=20 unit=µA
